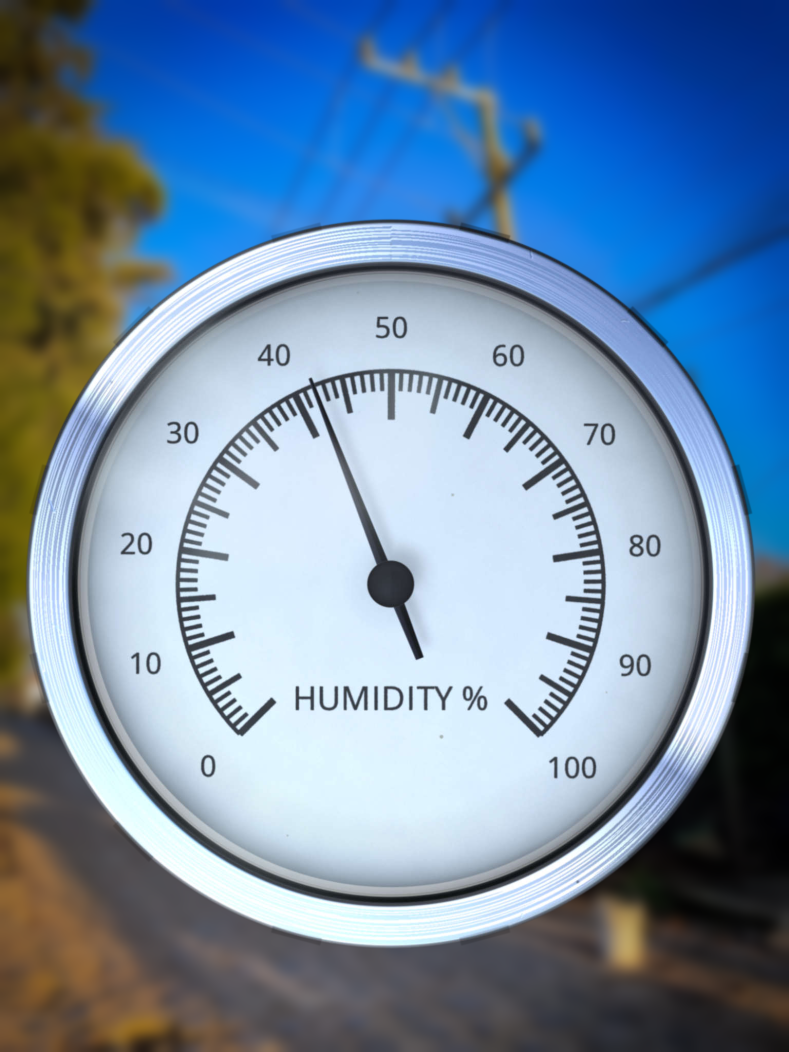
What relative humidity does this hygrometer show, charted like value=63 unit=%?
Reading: value=42 unit=%
